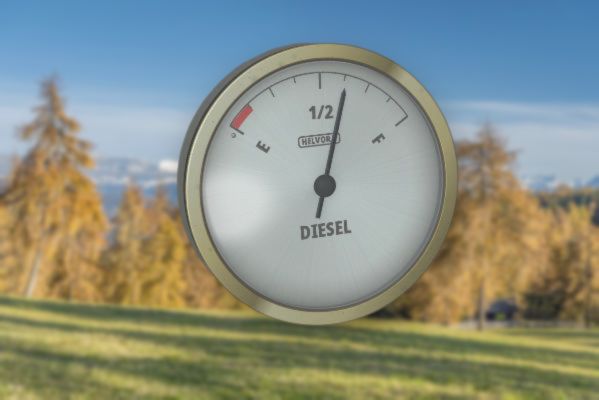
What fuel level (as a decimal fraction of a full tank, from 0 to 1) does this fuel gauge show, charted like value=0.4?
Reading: value=0.625
